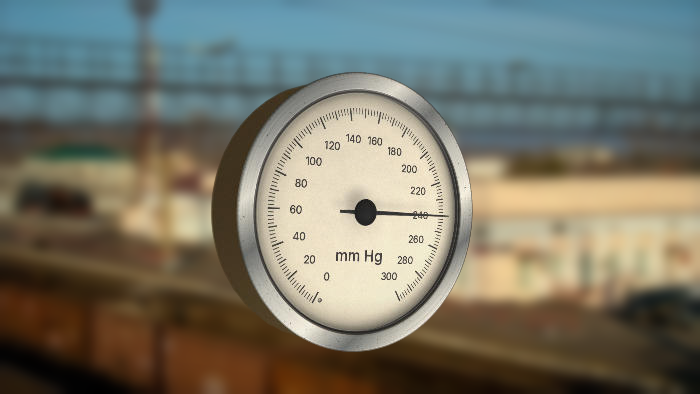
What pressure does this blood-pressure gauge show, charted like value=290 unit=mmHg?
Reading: value=240 unit=mmHg
